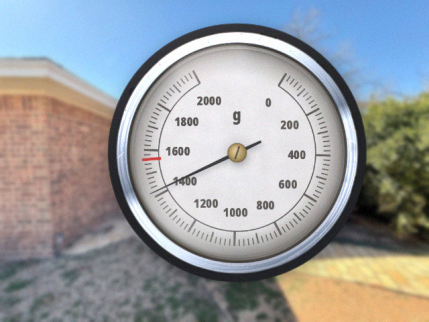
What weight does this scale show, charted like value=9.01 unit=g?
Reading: value=1420 unit=g
